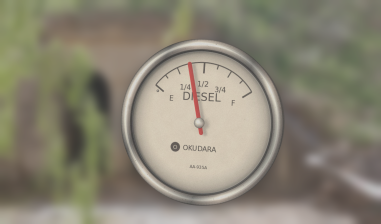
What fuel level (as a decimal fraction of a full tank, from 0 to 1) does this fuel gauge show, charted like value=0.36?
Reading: value=0.375
